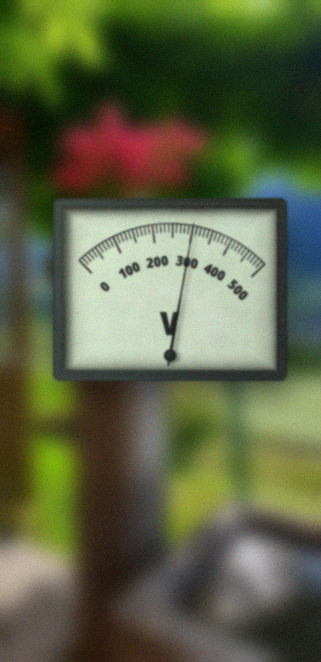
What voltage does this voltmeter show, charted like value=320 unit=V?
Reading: value=300 unit=V
